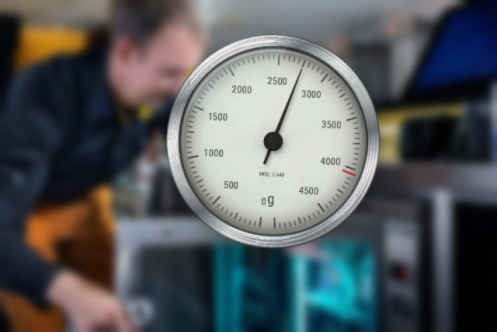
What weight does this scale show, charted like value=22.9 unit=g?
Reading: value=2750 unit=g
